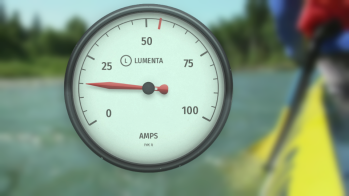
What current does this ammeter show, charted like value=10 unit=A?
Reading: value=15 unit=A
